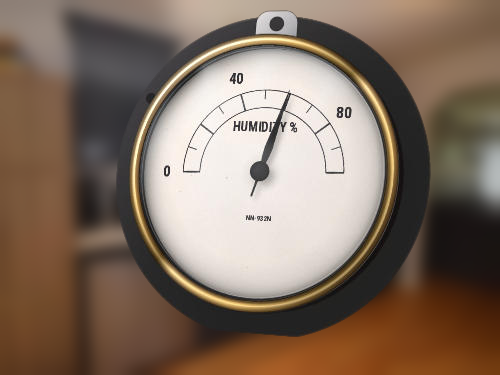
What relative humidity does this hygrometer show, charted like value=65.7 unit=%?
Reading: value=60 unit=%
